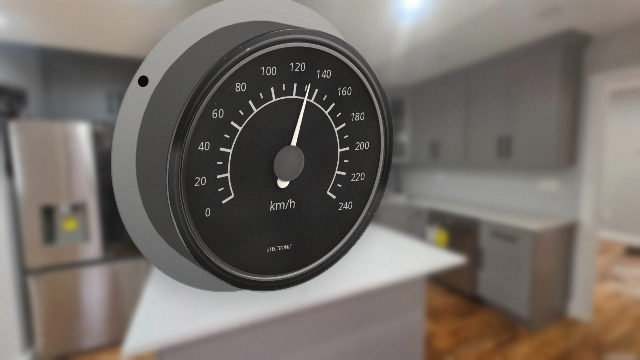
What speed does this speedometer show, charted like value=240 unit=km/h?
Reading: value=130 unit=km/h
